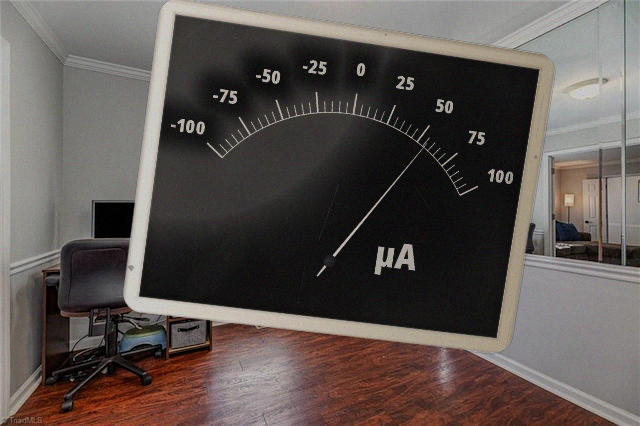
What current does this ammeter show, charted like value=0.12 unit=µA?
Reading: value=55 unit=µA
